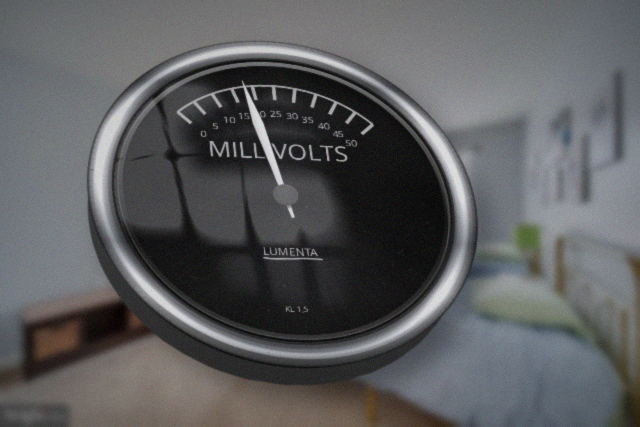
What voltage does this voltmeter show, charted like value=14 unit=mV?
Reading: value=17.5 unit=mV
